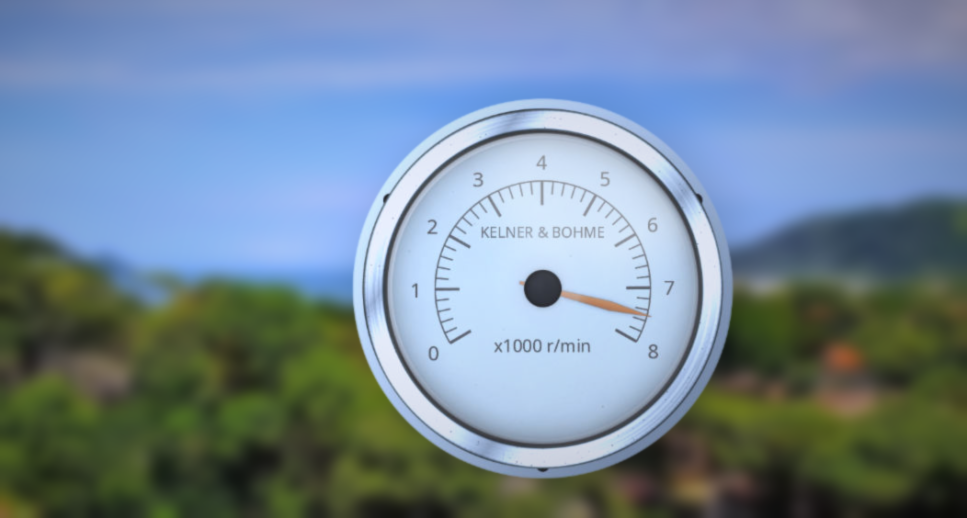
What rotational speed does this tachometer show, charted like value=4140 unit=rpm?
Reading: value=7500 unit=rpm
